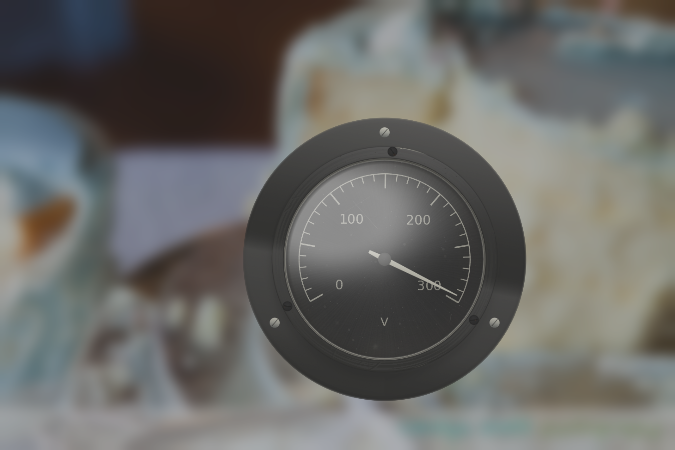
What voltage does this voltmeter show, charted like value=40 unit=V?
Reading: value=295 unit=V
